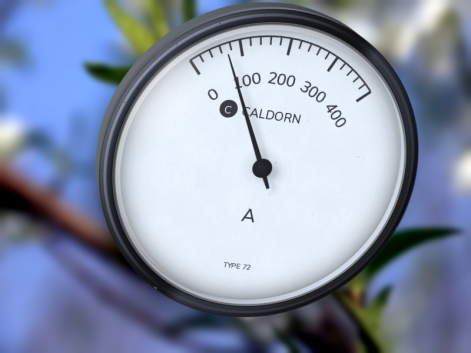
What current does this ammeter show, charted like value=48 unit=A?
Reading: value=70 unit=A
